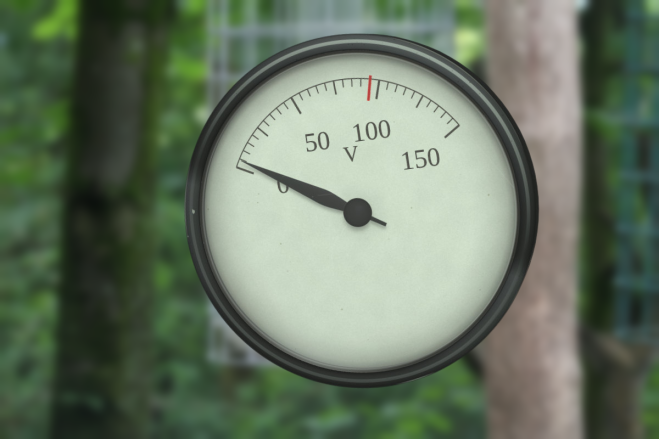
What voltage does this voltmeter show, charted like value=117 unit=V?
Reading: value=5 unit=V
